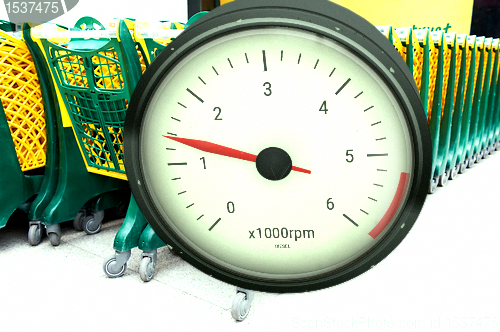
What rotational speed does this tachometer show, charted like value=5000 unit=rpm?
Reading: value=1400 unit=rpm
